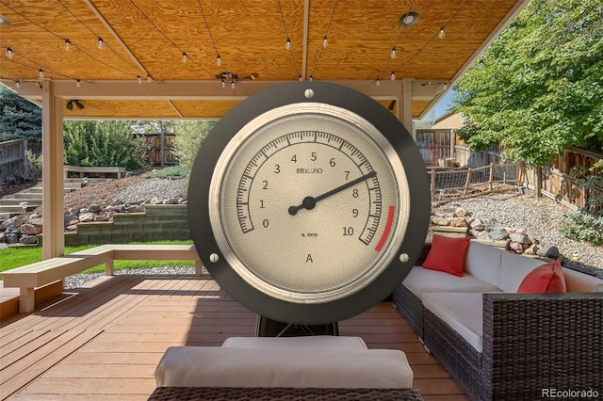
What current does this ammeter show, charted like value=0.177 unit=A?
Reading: value=7.5 unit=A
